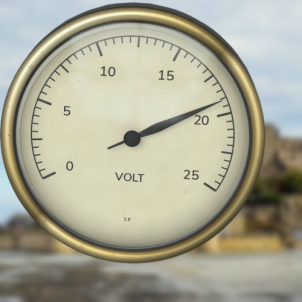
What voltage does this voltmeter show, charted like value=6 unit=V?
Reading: value=19 unit=V
